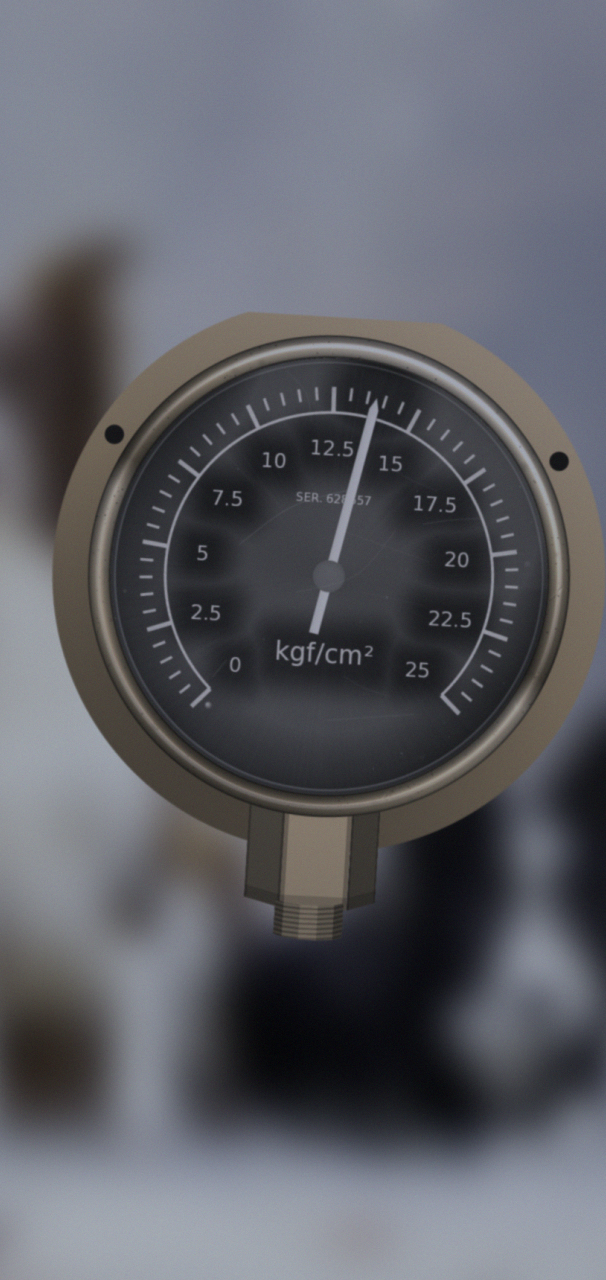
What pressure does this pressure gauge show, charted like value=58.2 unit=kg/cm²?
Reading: value=13.75 unit=kg/cm²
